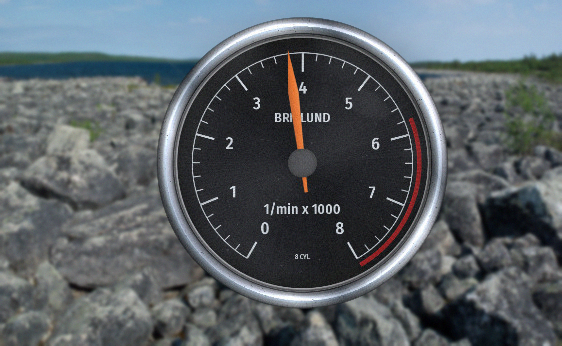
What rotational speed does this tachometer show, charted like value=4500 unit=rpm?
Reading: value=3800 unit=rpm
